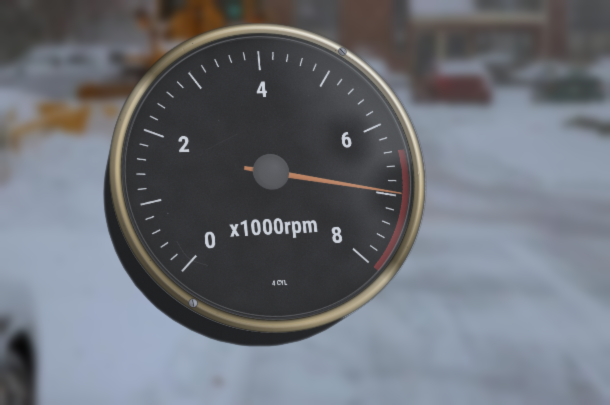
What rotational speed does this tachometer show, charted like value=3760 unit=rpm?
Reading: value=7000 unit=rpm
